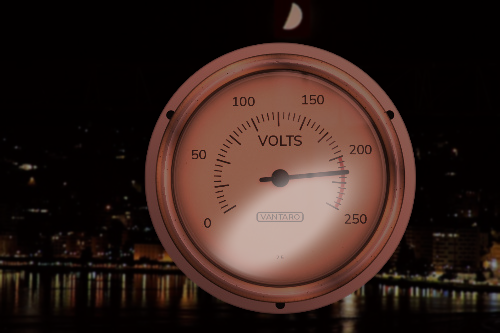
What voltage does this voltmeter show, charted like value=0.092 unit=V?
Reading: value=215 unit=V
